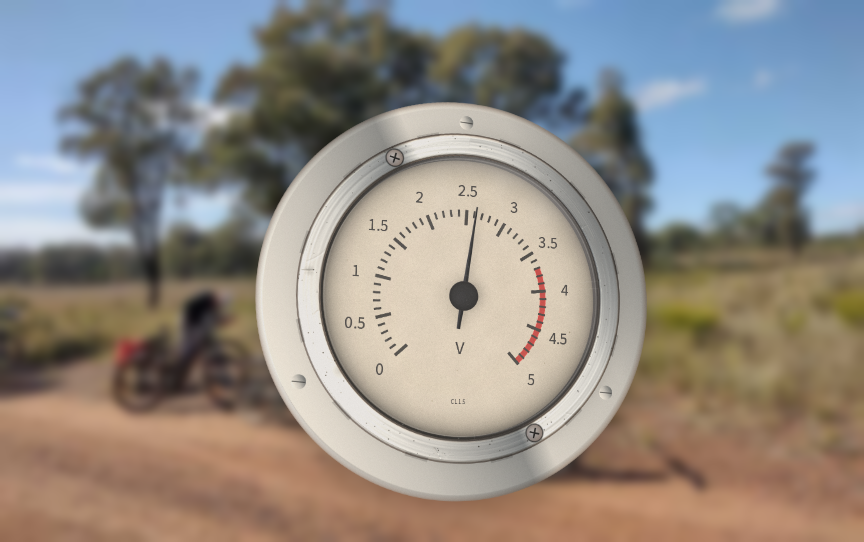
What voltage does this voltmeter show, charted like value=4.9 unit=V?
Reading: value=2.6 unit=V
